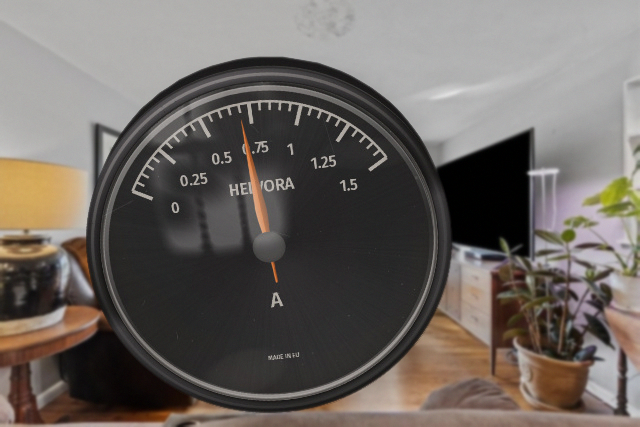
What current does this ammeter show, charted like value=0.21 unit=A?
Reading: value=0.7 unit=A
